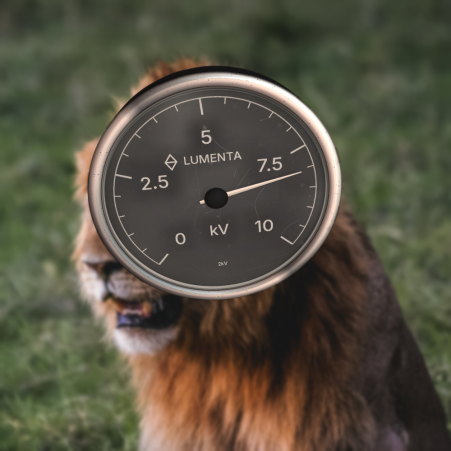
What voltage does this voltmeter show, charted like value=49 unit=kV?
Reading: value=8 unit=kV
